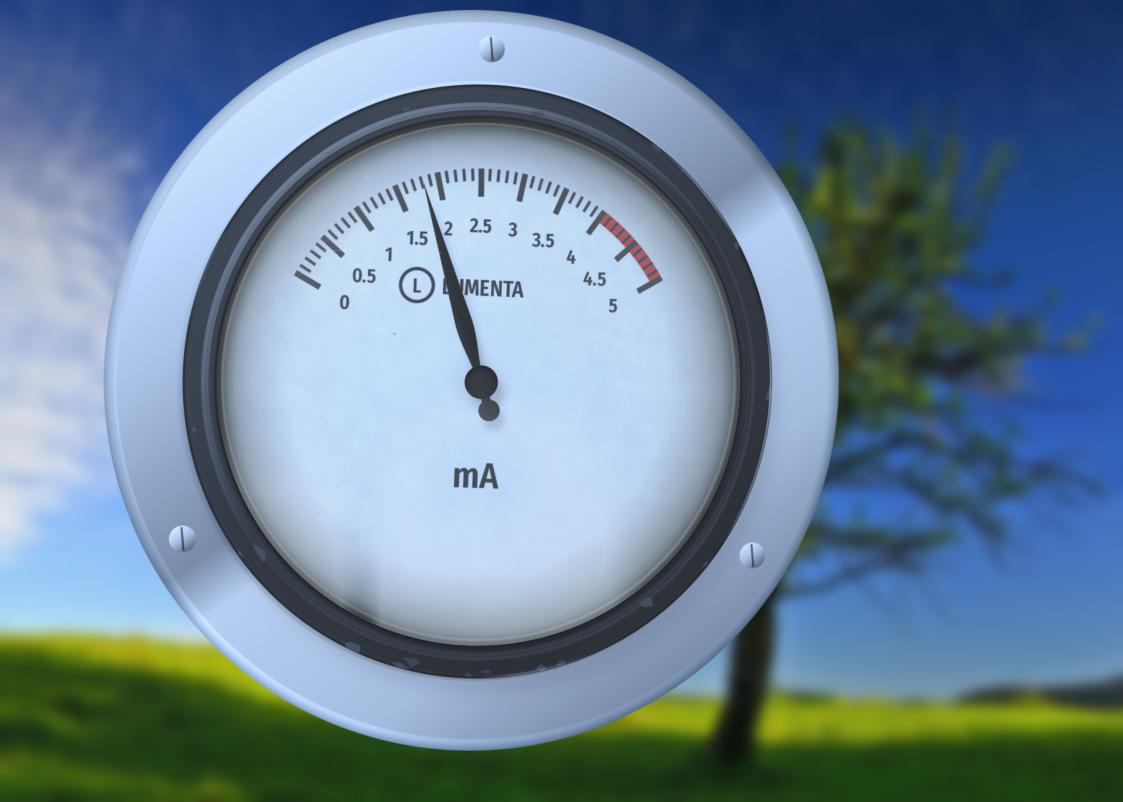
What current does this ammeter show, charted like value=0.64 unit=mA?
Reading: value=1.8 unit=mA
